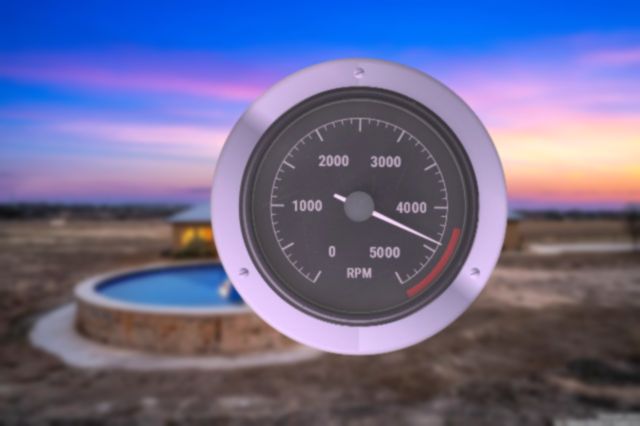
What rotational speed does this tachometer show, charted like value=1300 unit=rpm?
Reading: value=4400 unit=rpm
